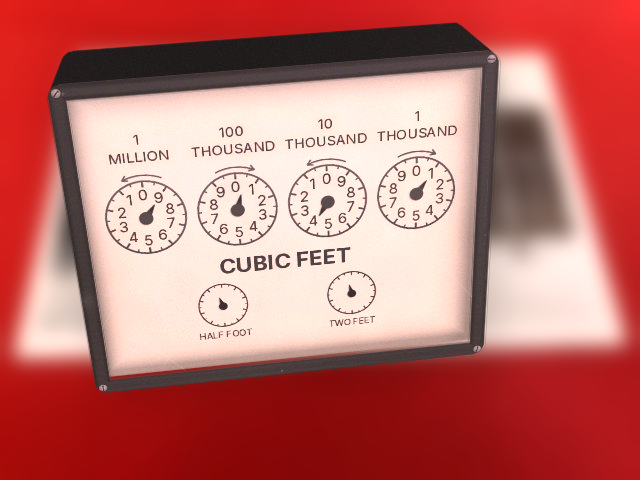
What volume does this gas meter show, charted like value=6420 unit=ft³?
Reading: value=904100 unit=ft³
